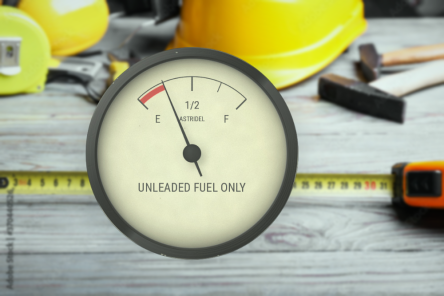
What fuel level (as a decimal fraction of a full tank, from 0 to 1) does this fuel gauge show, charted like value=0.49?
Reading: value=0.25
